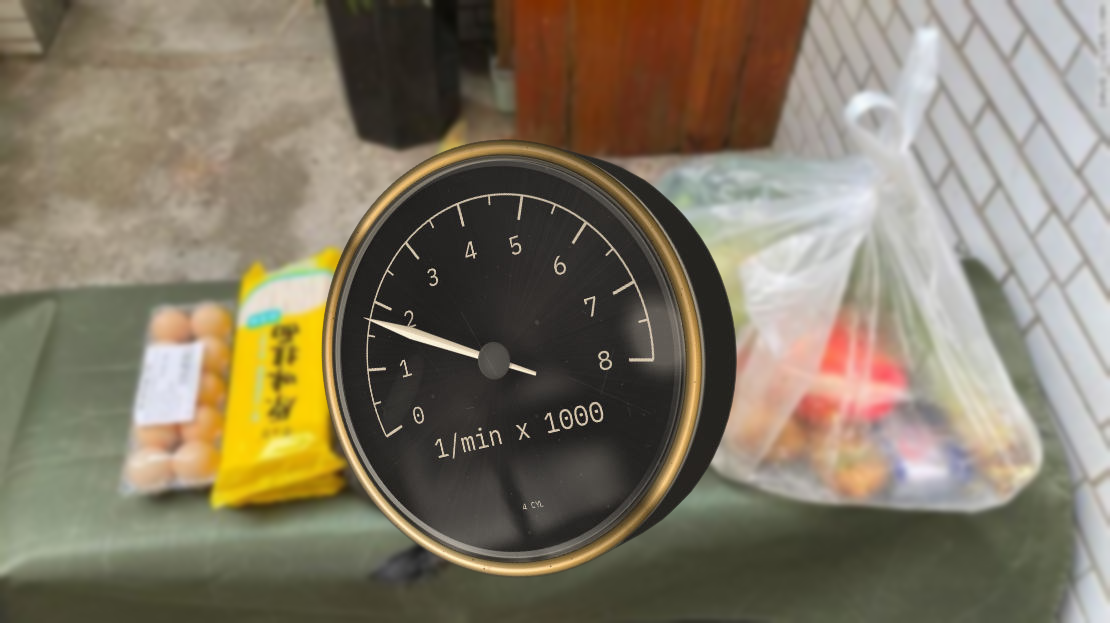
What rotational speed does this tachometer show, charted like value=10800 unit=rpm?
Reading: value=1750 unit=rpm
